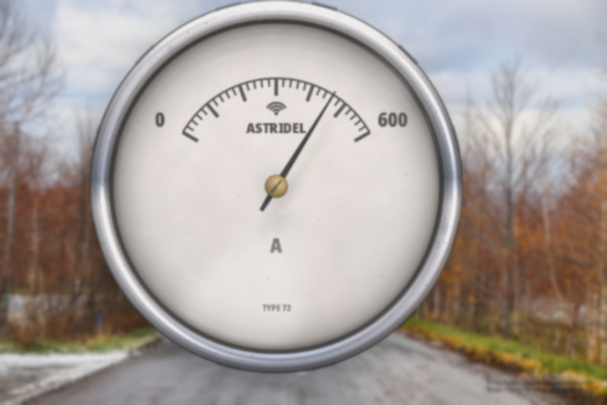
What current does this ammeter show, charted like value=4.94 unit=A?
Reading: value=460 unit=A
